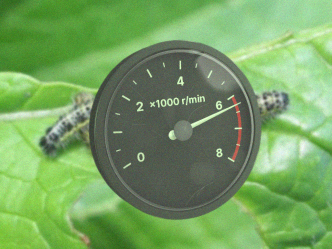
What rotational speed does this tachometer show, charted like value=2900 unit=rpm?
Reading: value=6250 unit=rpm
